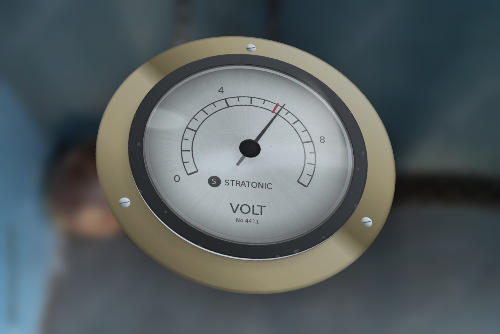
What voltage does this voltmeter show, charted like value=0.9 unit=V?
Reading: value=6.25 unit=V
